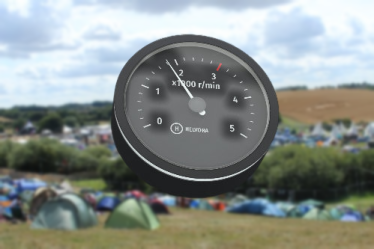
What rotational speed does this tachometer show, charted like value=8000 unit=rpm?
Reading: value=1800 unit=rpm
